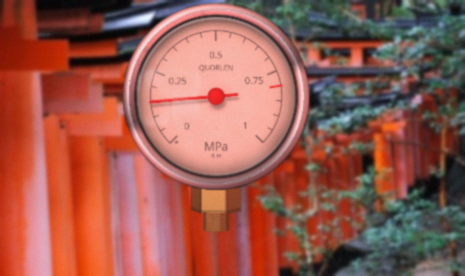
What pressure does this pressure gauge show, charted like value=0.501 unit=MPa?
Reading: value=0.15 unit=MPa
